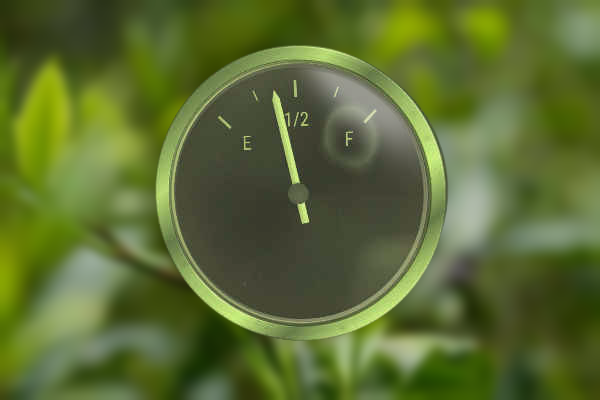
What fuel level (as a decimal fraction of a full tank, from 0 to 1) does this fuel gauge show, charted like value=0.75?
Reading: value=0.375
